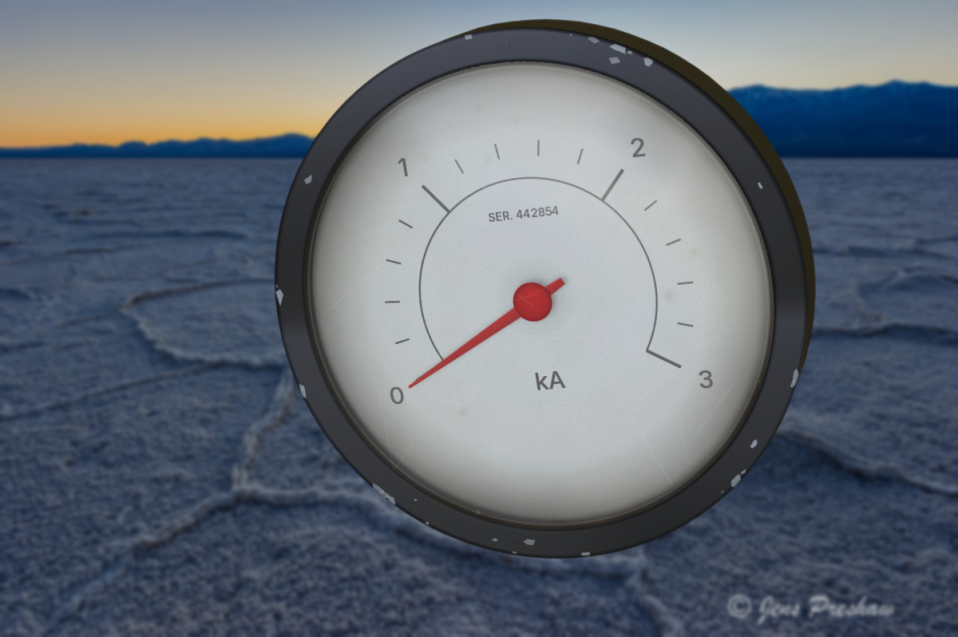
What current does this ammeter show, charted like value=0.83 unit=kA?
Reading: value=0 unit=kA
